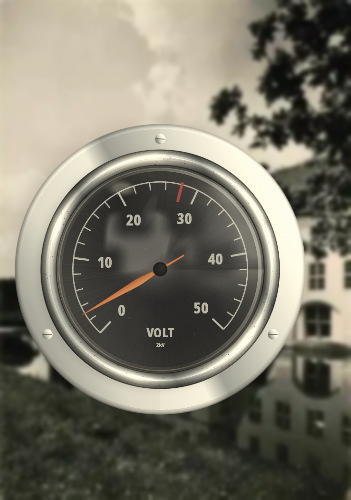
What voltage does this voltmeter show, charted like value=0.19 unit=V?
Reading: value=3 unit=V
